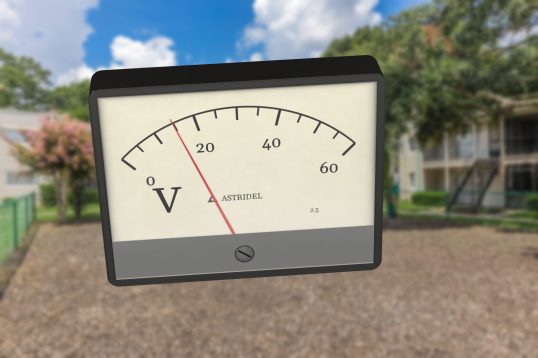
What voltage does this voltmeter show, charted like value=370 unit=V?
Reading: value=15 unit=V
